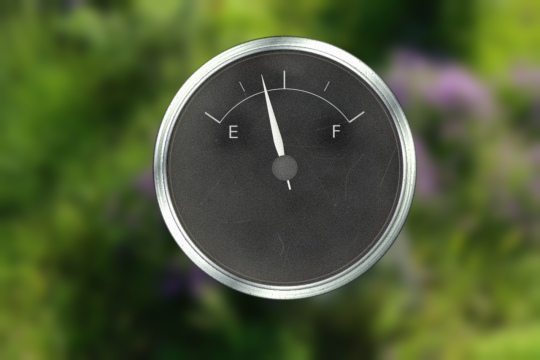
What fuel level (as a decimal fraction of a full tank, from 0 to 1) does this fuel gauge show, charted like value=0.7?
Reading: value=0.375
